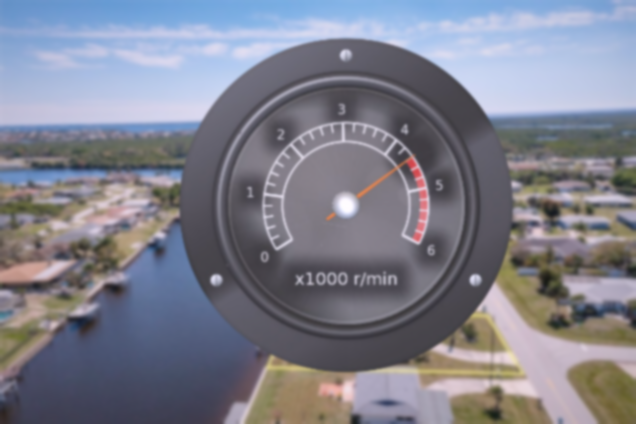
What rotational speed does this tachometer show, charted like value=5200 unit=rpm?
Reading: value=4400 unit=rpm
